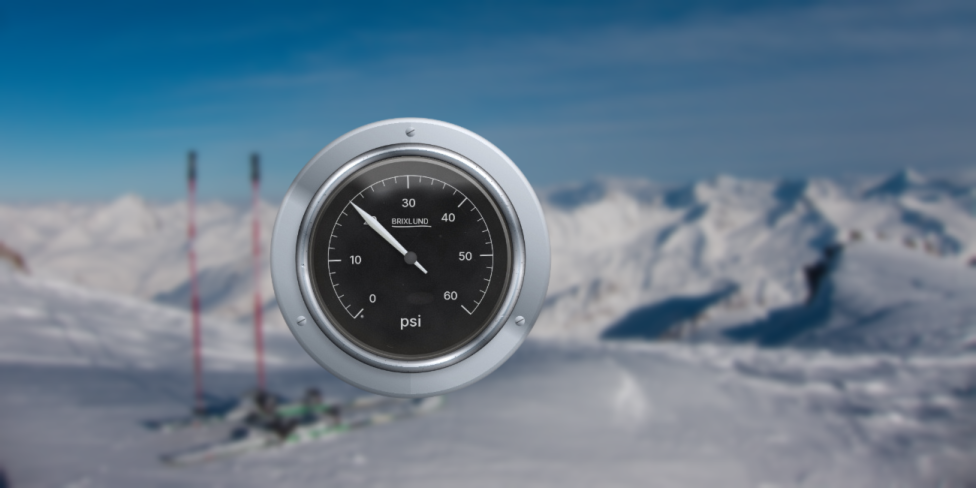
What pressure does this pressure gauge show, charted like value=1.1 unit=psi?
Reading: value=20 unit=psi
